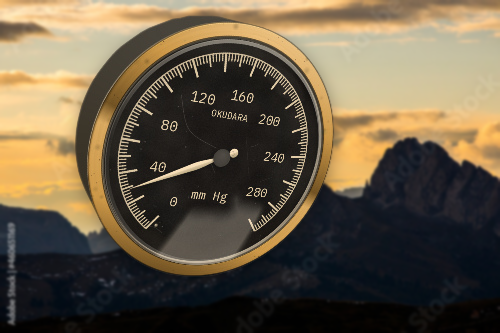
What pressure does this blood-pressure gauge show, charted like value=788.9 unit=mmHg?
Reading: value=30 unit=mmHg
